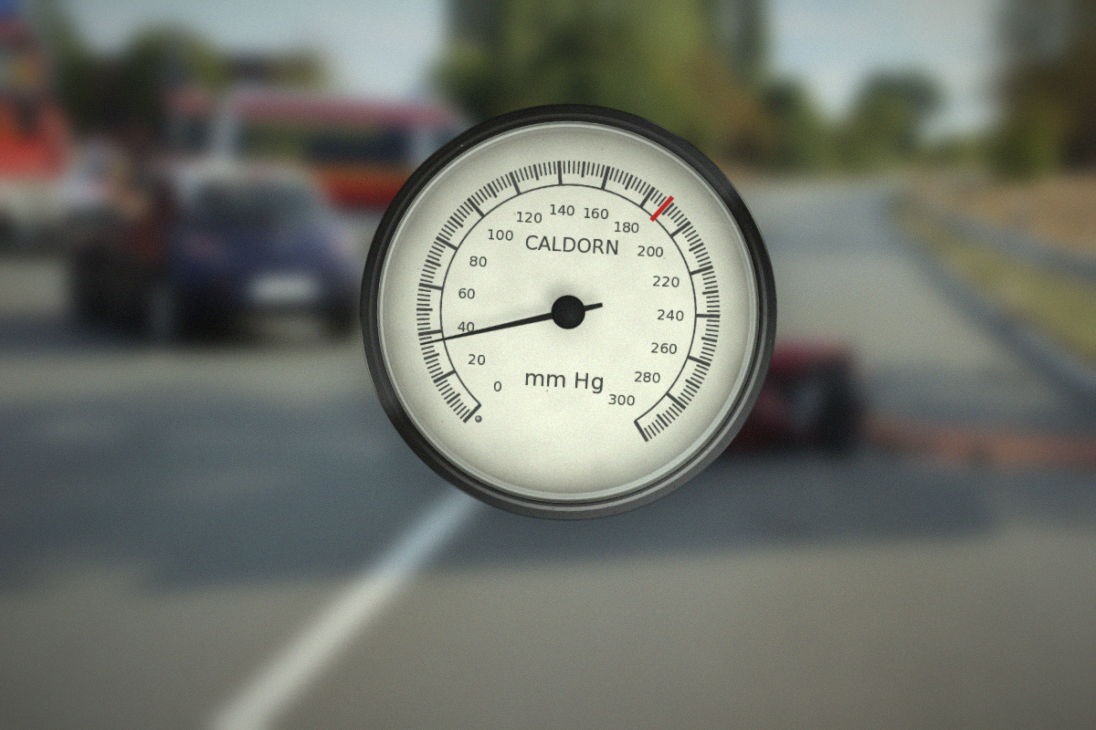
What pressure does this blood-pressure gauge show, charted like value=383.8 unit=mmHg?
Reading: value=36 unit=mmHg
